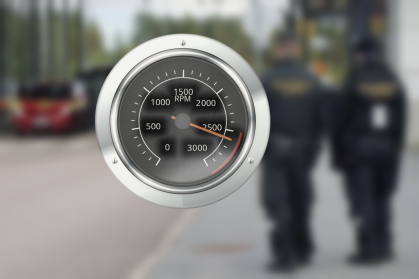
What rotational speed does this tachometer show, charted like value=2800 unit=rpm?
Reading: value=2600 unit=rpm
